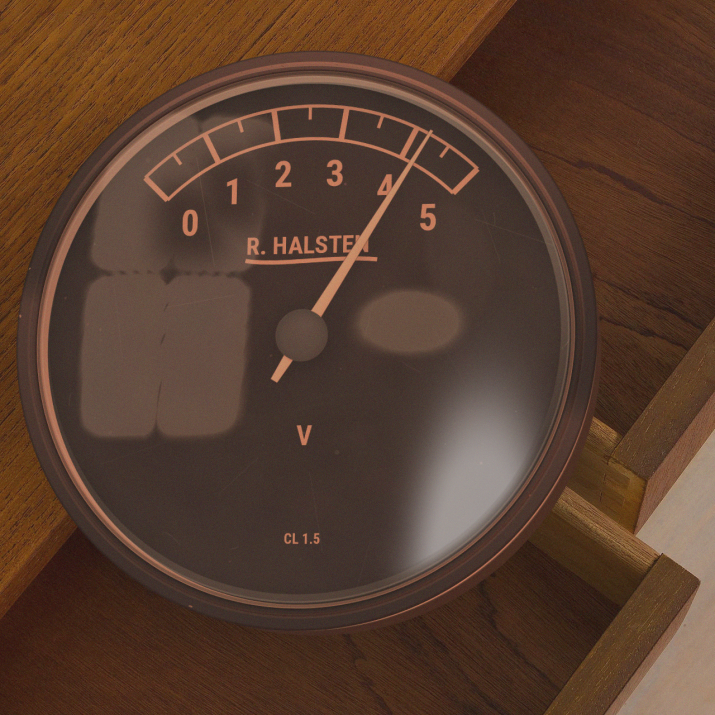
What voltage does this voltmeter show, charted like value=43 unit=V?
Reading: value=4.25 unit=V
